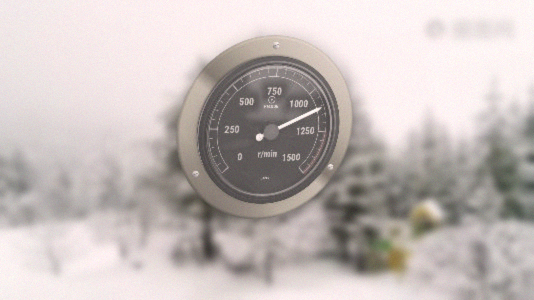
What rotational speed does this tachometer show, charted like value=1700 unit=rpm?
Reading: value=1100 unit=rpm
